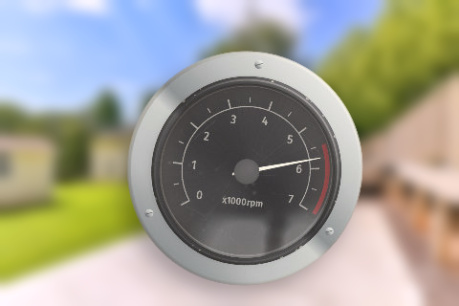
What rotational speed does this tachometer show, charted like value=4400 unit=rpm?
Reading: value=5750 unit=rpm
